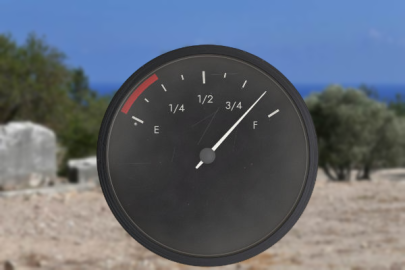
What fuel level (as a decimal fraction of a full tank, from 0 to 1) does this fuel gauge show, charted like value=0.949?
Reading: value=0.875
